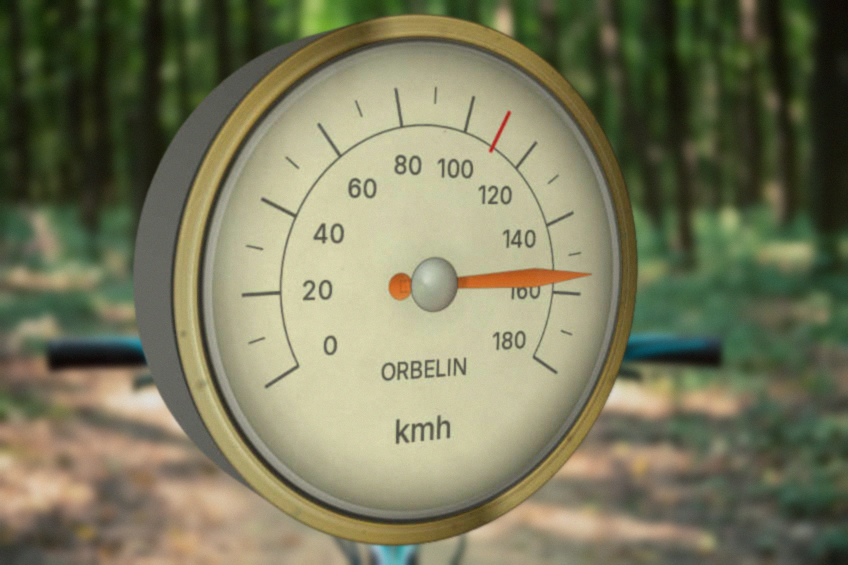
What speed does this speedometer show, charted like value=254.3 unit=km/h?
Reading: value=155 unit=km/h
